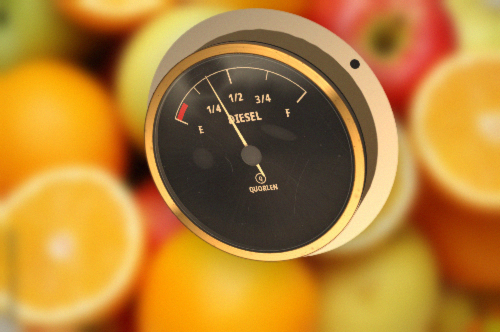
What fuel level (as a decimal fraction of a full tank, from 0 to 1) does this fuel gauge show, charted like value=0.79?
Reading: value=0.375
